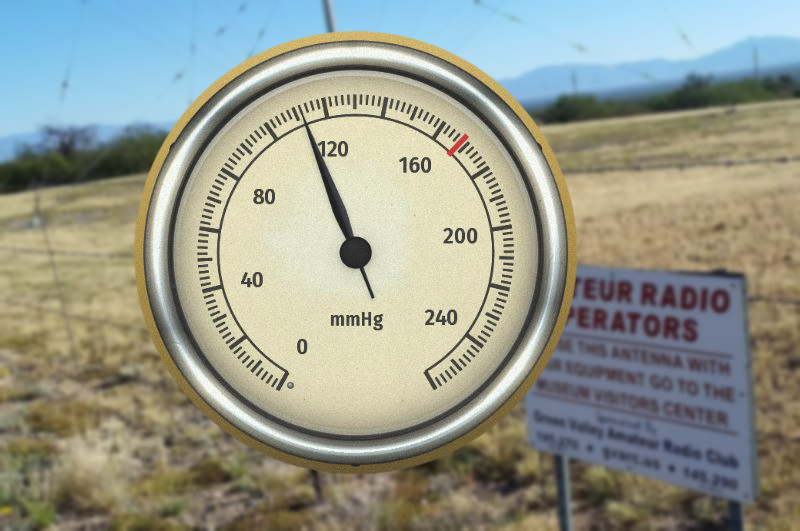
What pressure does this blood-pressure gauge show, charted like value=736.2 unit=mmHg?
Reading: value=112 unit=mmHg
